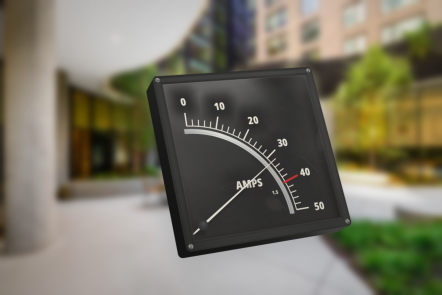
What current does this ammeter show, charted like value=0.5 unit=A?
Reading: value=32 unit=A
